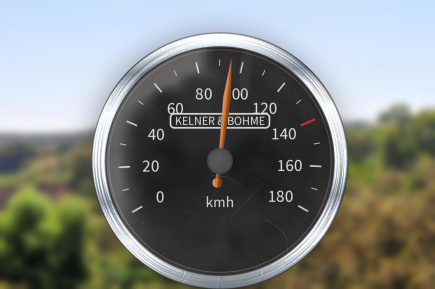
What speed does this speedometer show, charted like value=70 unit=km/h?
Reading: value=95 unit=km/h
